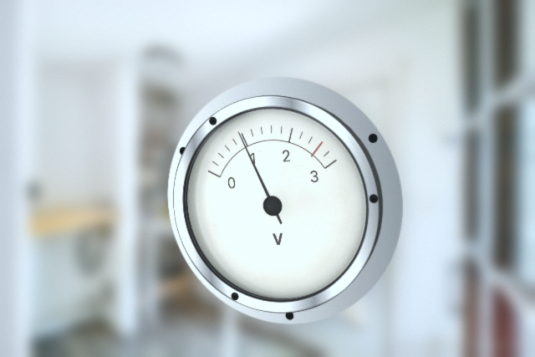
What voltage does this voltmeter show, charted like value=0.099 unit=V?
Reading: value=1 unit=V
